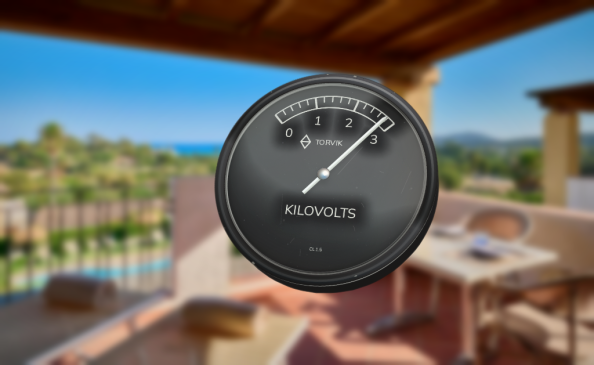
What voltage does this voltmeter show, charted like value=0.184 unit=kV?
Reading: value=2.8 unit=kV
